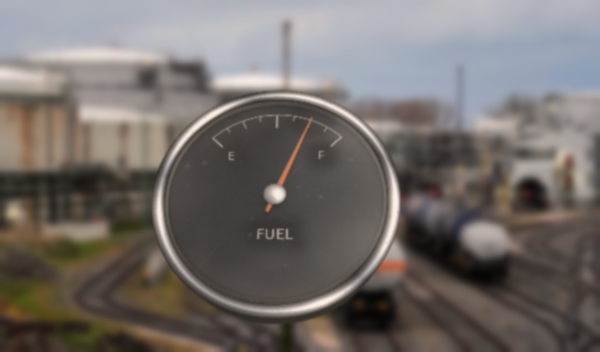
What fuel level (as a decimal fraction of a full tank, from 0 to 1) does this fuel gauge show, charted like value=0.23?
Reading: value=0.75
